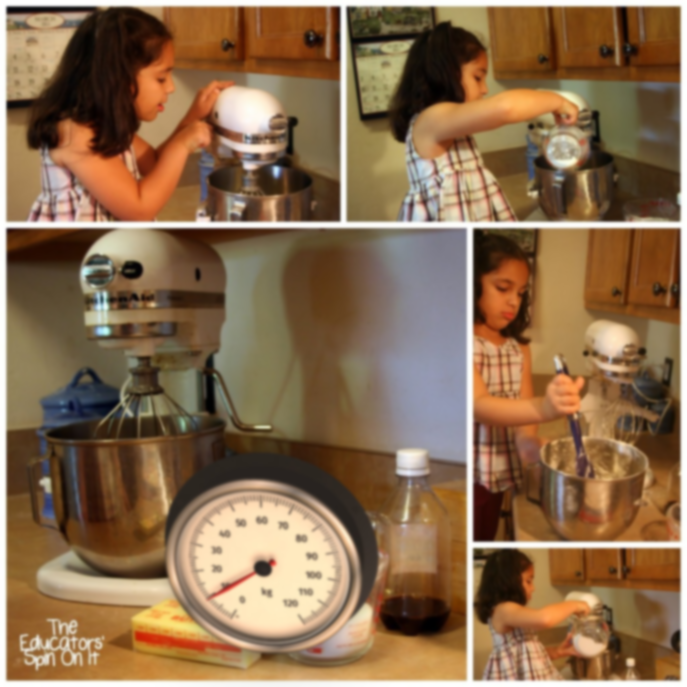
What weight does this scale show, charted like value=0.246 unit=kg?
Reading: value=10 unit=kg
